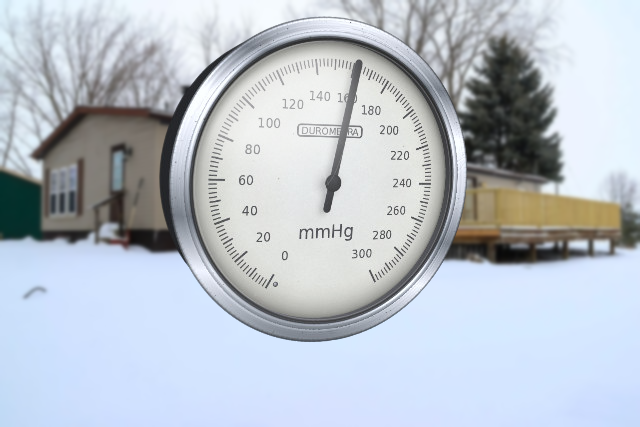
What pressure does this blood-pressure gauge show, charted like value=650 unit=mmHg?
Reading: value=160 unit=mmHg
